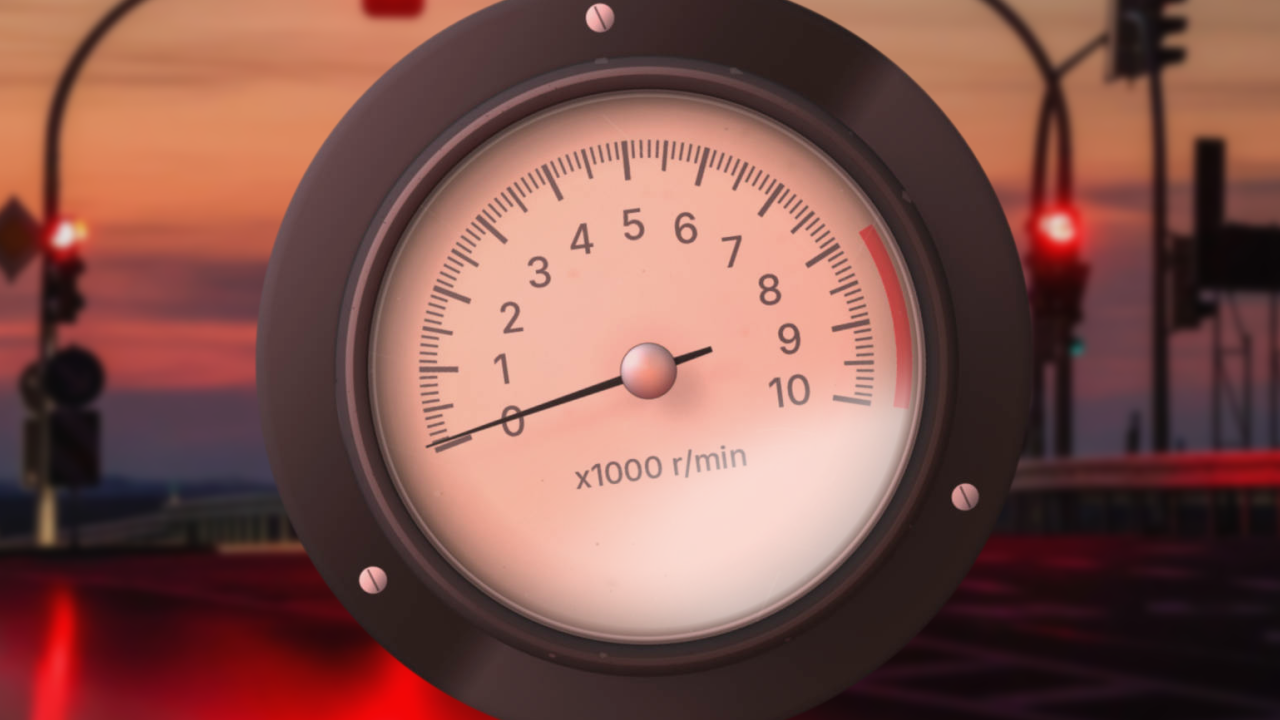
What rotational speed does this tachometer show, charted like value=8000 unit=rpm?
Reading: value=100 unit=rpm
